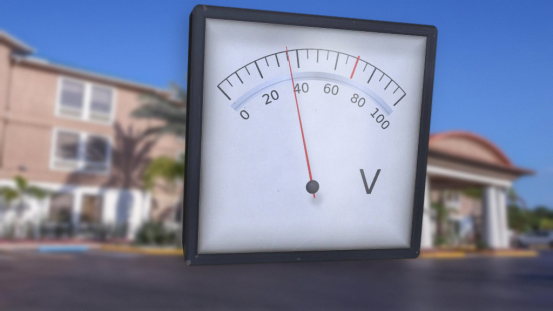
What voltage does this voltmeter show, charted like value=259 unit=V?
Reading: value=35 unit=V
